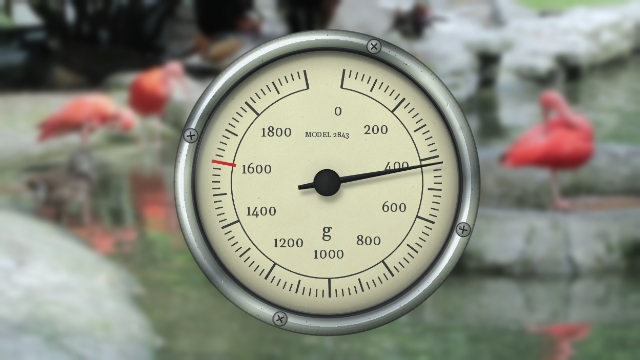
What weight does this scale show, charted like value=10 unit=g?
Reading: value=420 unit=g
